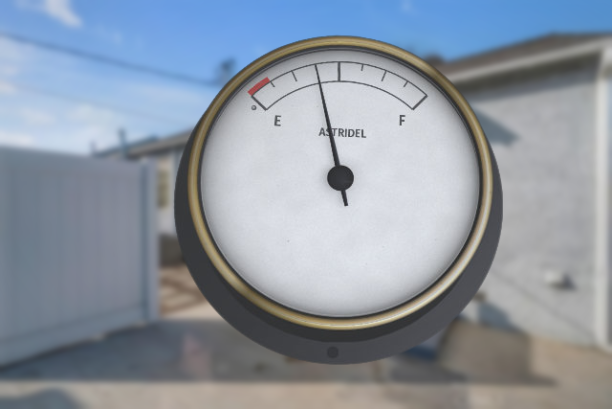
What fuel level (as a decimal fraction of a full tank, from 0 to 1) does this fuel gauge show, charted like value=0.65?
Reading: value=0.375
